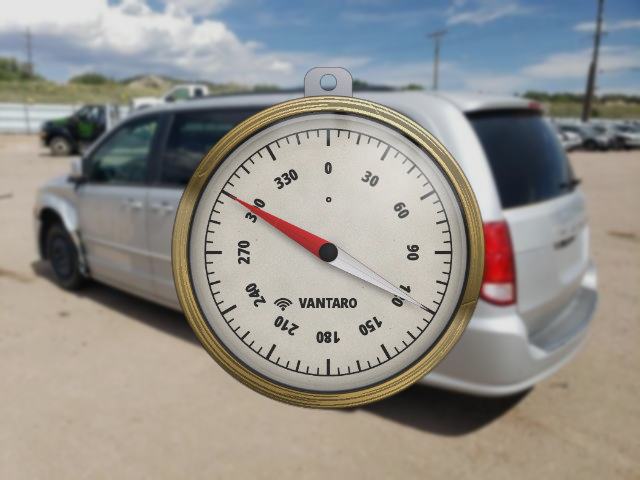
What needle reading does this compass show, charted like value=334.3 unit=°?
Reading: value=300 unit=°
